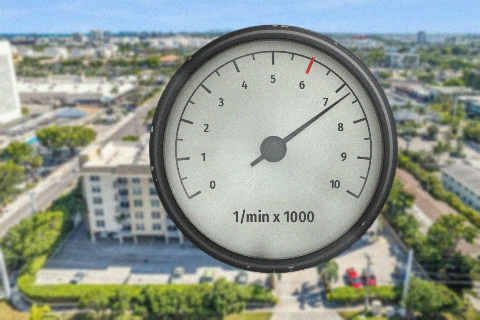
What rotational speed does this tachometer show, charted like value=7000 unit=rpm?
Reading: value=7250 unit=rpm
